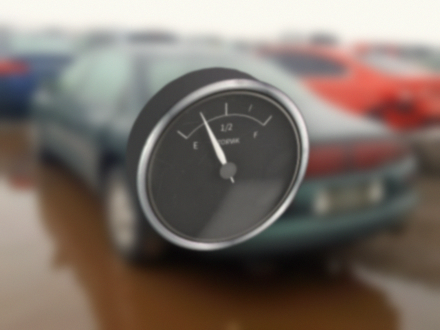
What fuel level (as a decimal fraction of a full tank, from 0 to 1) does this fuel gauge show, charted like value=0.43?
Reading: value=0.25
